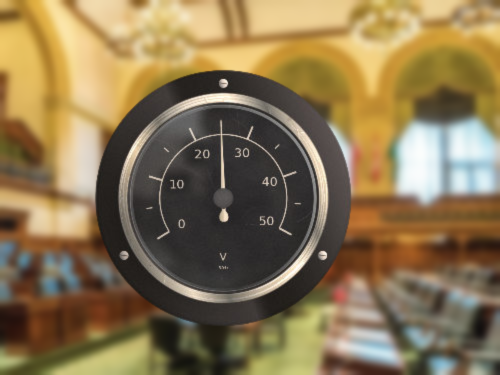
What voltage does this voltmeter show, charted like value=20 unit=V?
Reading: value=25 unit=V
